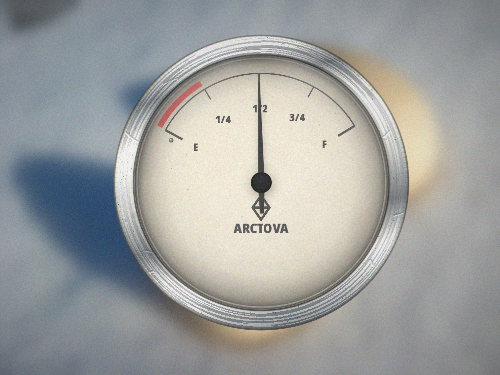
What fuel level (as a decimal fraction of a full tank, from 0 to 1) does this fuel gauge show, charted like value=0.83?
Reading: value=0.5
